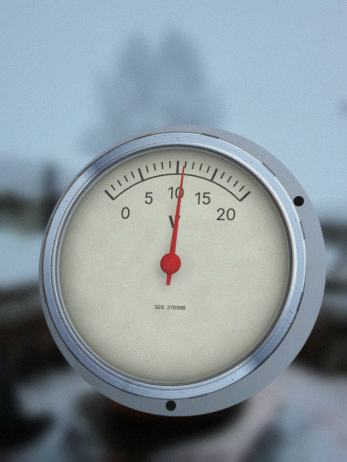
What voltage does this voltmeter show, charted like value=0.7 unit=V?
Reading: value=11 unit=V
